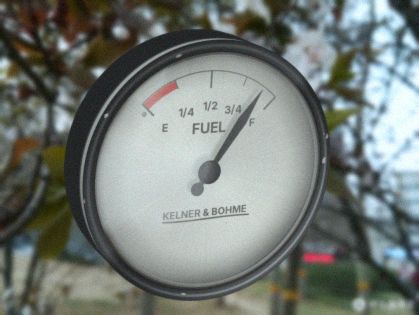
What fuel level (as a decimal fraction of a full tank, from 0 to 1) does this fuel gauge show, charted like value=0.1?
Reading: value=0.875
